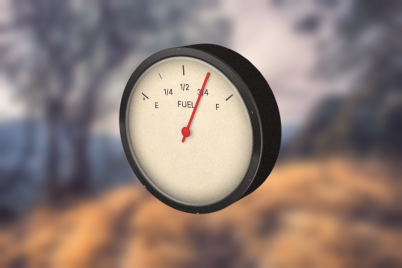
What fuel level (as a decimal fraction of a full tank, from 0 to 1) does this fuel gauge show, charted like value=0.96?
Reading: value=0.75
